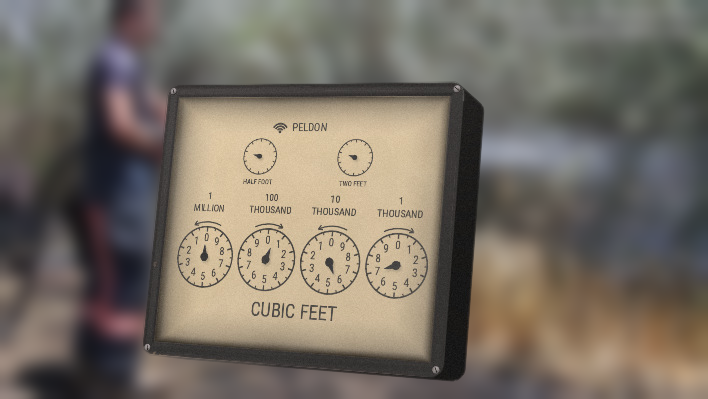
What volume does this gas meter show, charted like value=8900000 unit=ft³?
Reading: value=5700 unit=ft³
